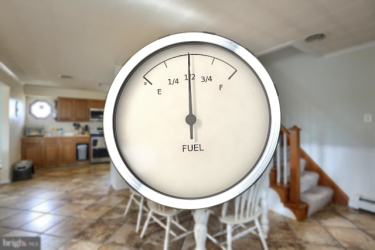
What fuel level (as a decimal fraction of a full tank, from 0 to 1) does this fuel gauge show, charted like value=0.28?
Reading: value=0.5
